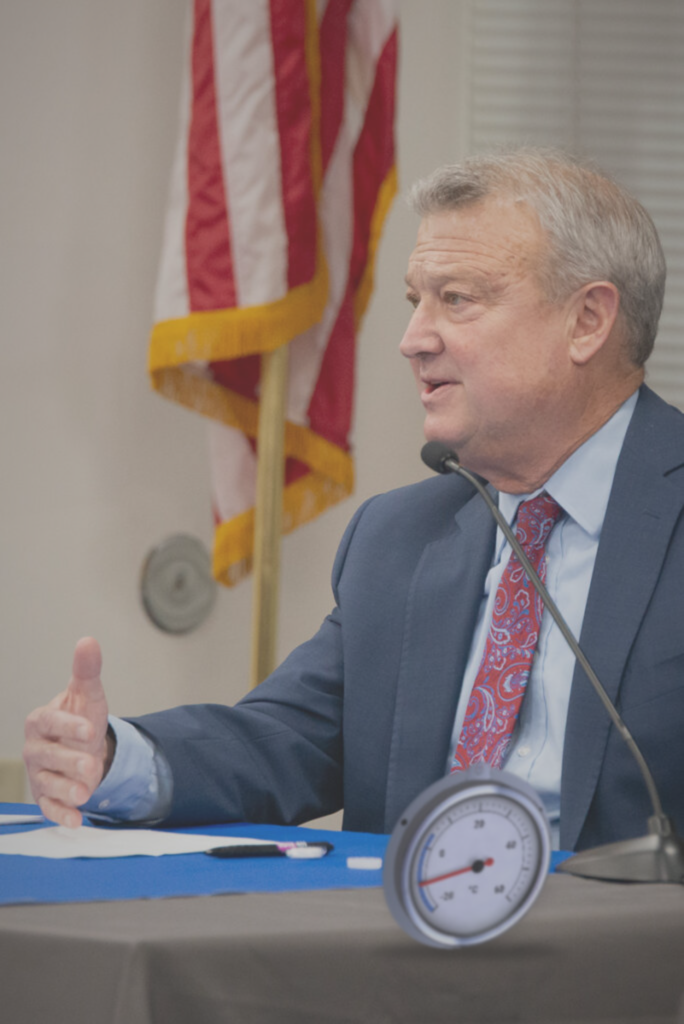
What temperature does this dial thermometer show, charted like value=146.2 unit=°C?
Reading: value=-10 unit=°C
